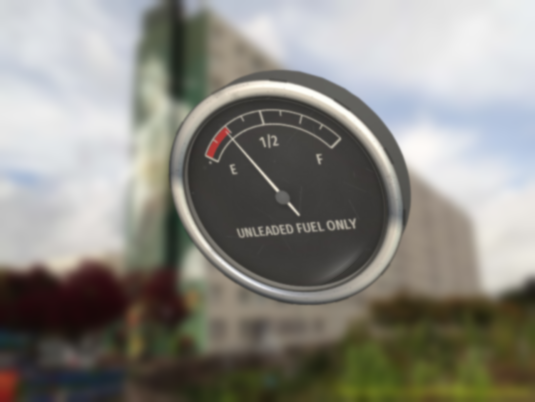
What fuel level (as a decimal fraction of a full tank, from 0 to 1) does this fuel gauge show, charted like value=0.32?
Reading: value=0.25
